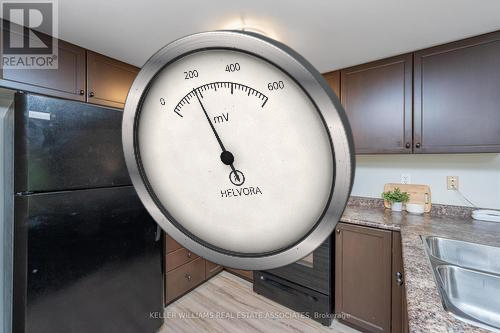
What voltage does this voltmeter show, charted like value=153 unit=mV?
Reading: value=200 unit=mV
